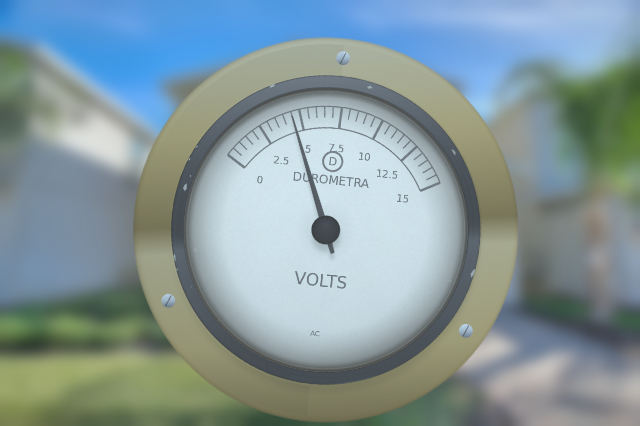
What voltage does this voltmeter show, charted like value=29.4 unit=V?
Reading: value=4.5 unit=V
